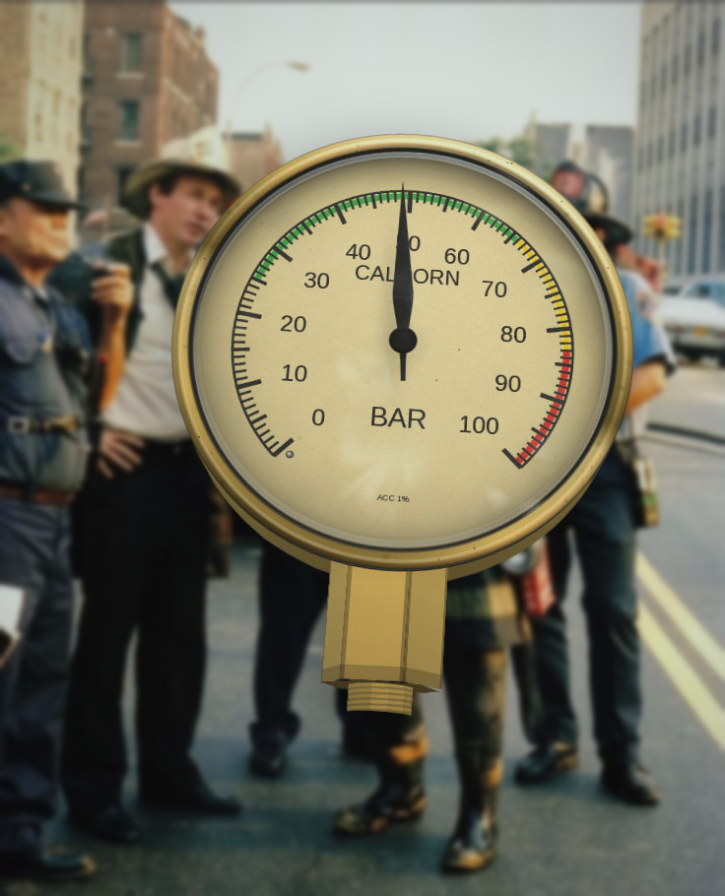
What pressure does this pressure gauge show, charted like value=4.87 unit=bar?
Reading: value=49 unit=bar
